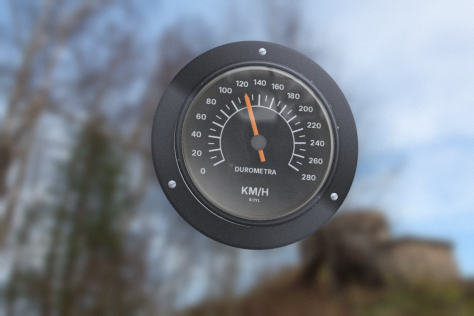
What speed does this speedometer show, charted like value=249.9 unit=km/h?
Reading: value=120 unit=km/h
